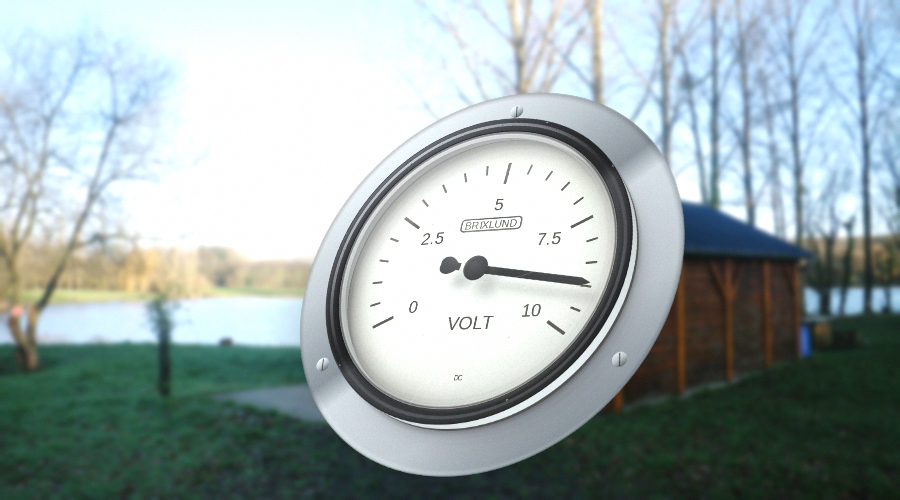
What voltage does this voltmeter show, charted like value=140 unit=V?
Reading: value=9 unit=V
